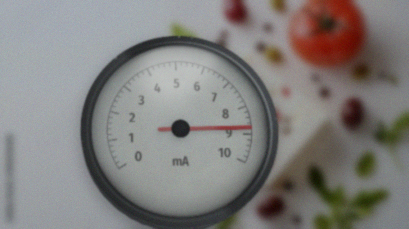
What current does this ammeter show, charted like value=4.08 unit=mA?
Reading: value=8.8 unit=mA
